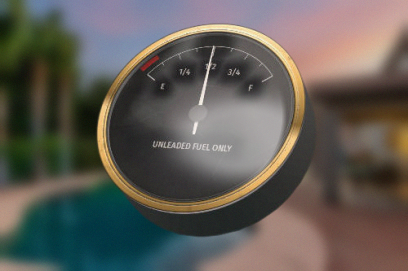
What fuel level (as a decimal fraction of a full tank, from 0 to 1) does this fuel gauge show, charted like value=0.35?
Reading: value=0.5
